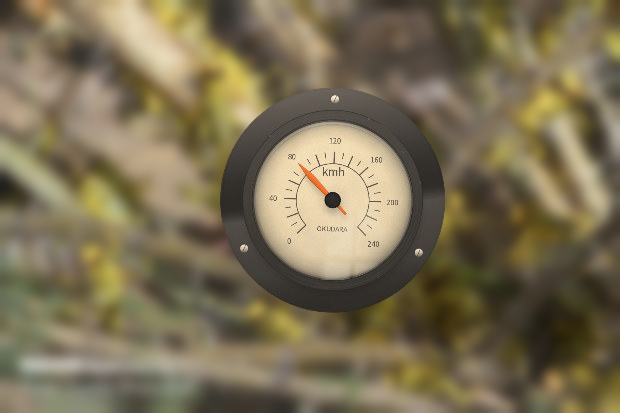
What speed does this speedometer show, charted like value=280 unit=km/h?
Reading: value=80 unit=km/h
